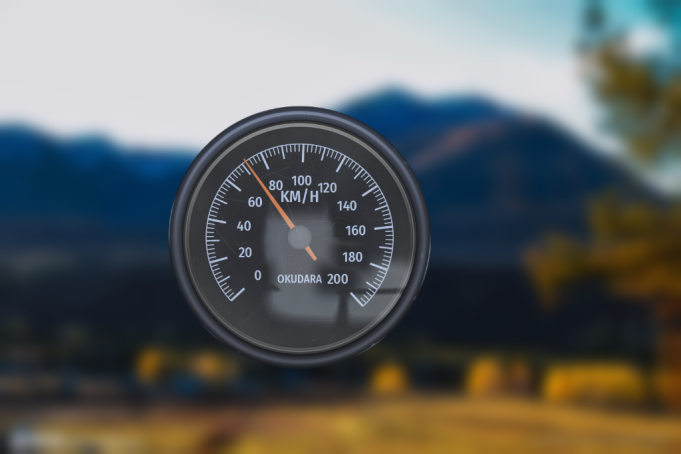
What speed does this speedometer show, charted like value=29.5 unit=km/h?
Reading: value=72 unit=km/h
